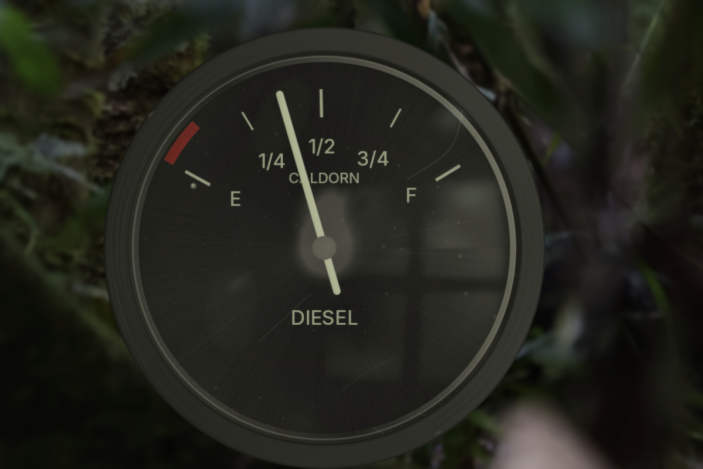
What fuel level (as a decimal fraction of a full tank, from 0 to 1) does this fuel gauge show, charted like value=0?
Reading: value=0.375
